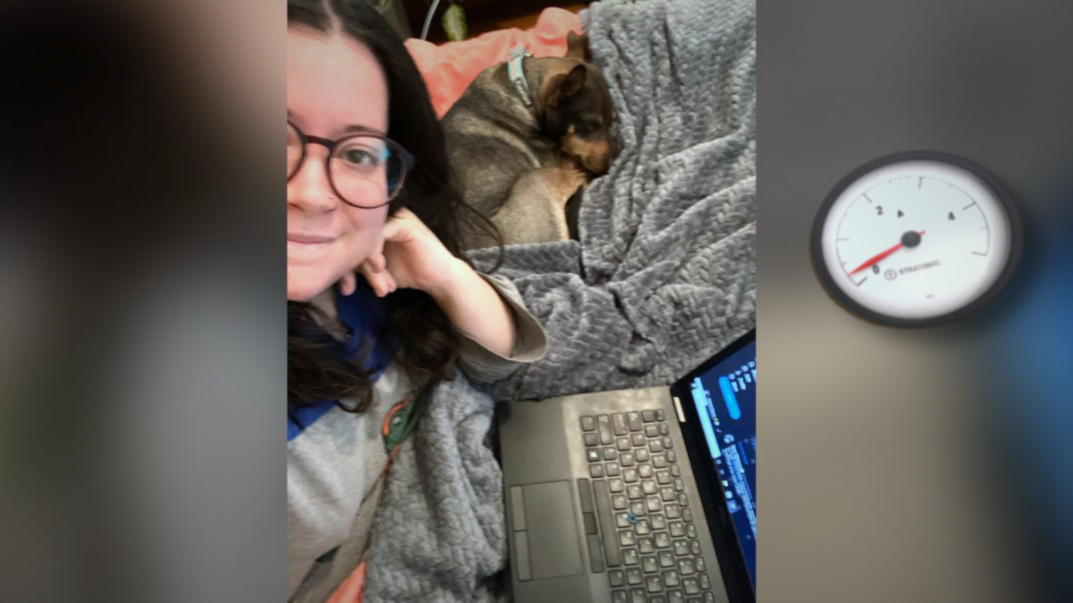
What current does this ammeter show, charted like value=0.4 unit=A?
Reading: value=0.25 unit=A
